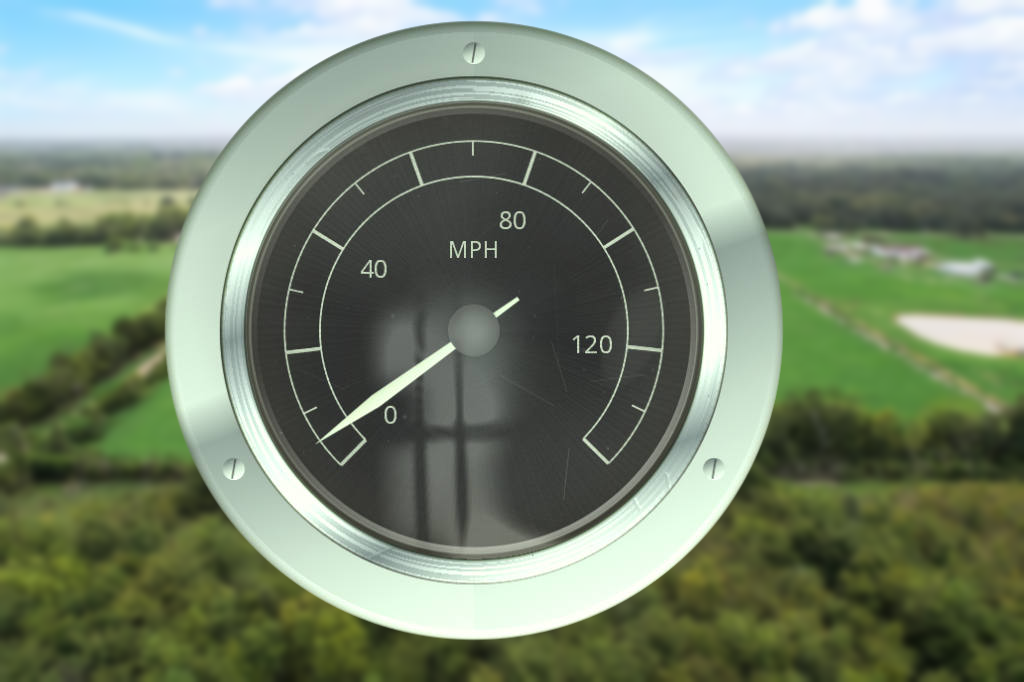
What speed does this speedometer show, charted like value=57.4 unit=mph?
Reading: value=5 unit=mph
